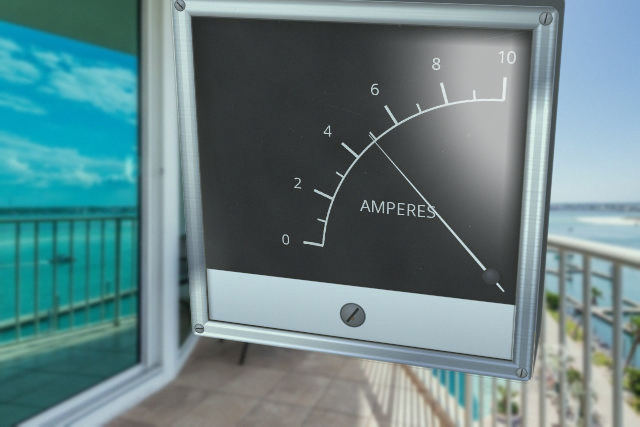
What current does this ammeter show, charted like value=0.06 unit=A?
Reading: value=5 unit=A
